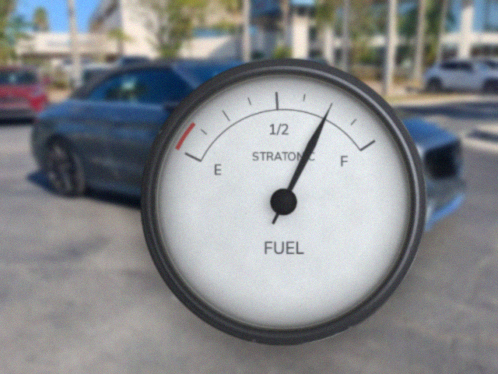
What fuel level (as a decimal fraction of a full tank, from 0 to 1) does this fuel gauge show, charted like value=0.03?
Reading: value=0.75
